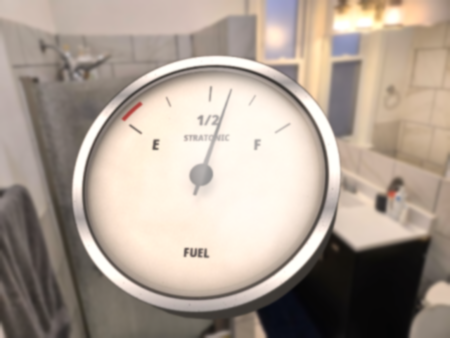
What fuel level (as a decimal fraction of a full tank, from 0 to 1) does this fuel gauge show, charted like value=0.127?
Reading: value=0.625
